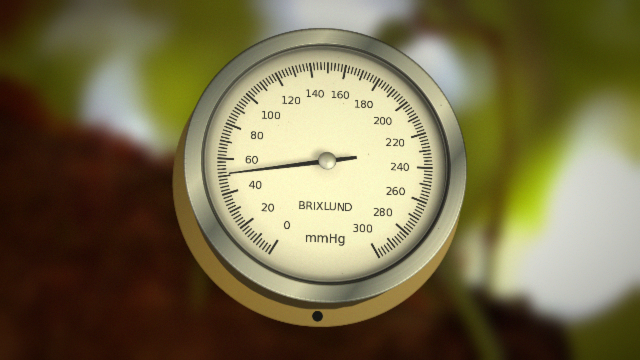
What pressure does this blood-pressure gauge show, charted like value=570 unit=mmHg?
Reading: value=50 unit=mmHg
